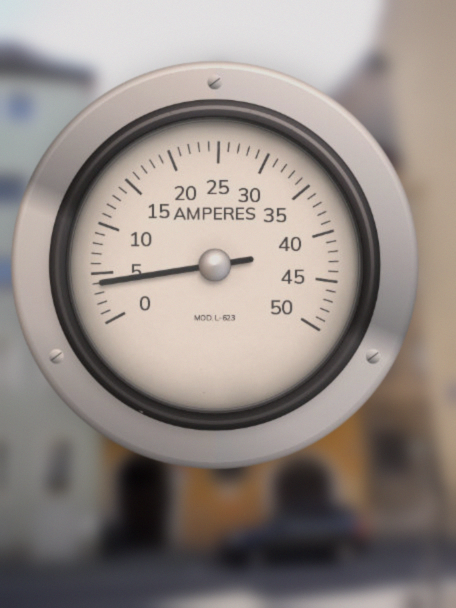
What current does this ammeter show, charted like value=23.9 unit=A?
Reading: value=4 unit=A
